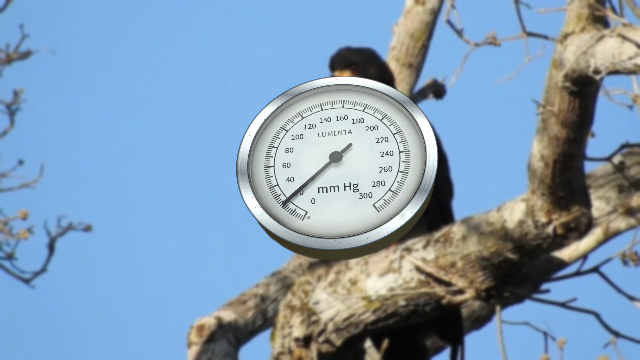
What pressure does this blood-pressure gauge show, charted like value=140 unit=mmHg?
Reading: value=20 unit=mmHg
